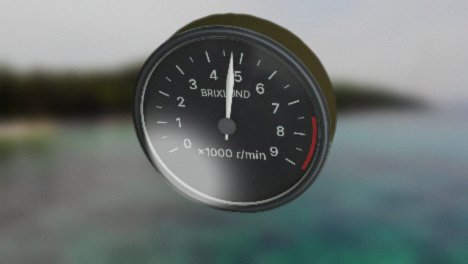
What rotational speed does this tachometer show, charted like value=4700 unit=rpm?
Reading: value=4750 unit=rpm
